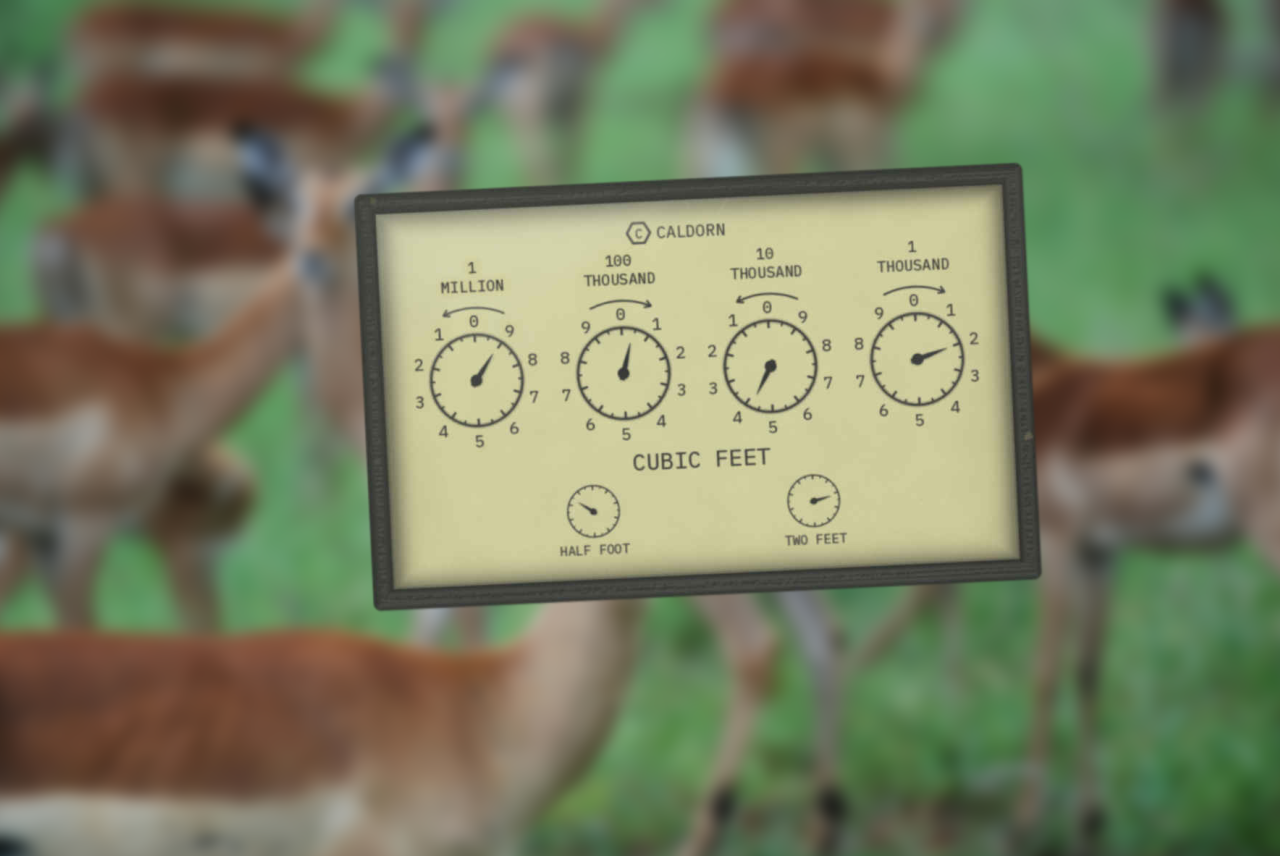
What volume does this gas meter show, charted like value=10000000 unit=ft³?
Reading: value=904200 unit=ft³
